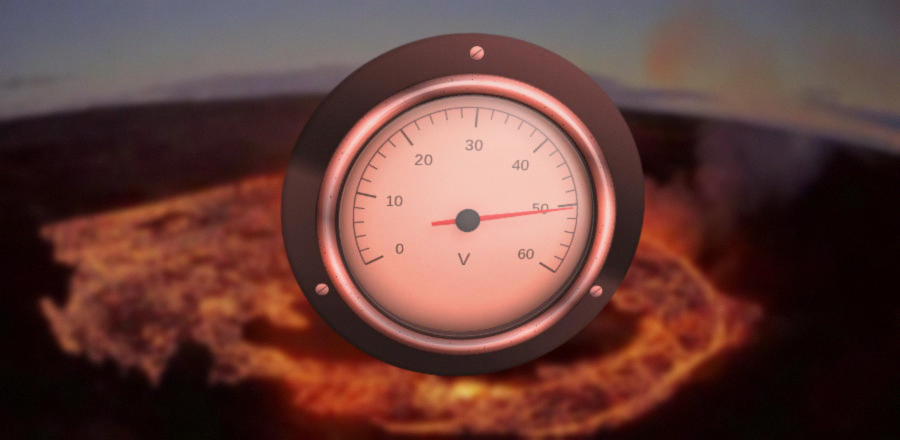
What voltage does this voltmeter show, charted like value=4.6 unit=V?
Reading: value=50 unit=V
